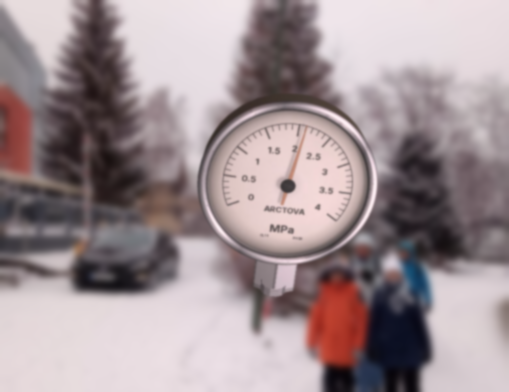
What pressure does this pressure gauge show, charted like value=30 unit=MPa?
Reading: value=2.1 unit=MPa
